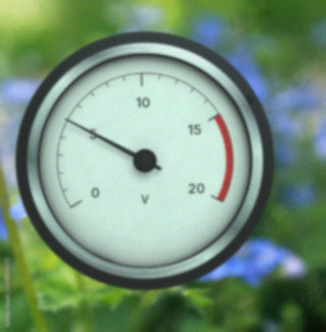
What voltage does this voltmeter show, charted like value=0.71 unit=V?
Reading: value=5 unit=V
